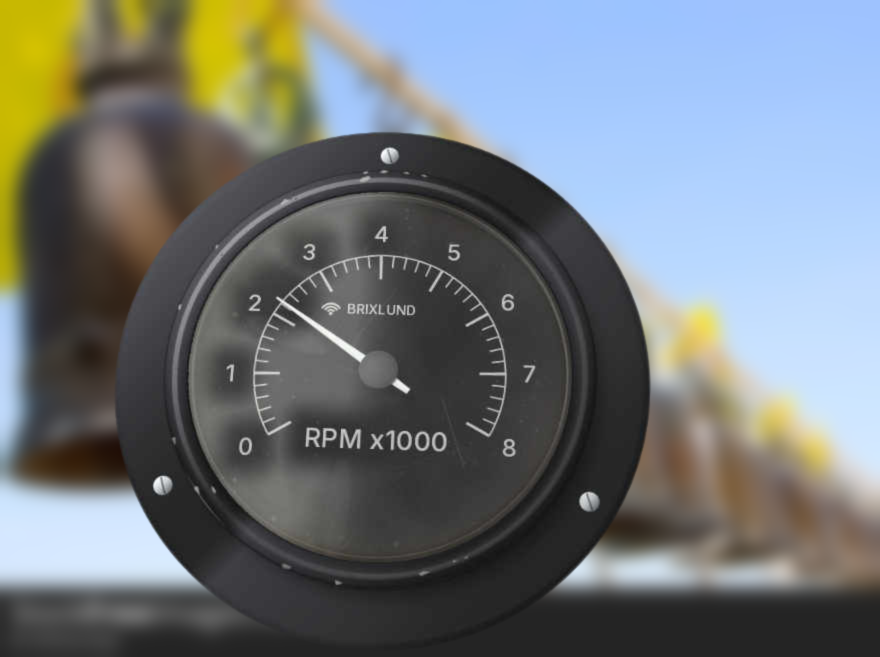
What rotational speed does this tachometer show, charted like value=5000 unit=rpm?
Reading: value=2200 unit=rpm
